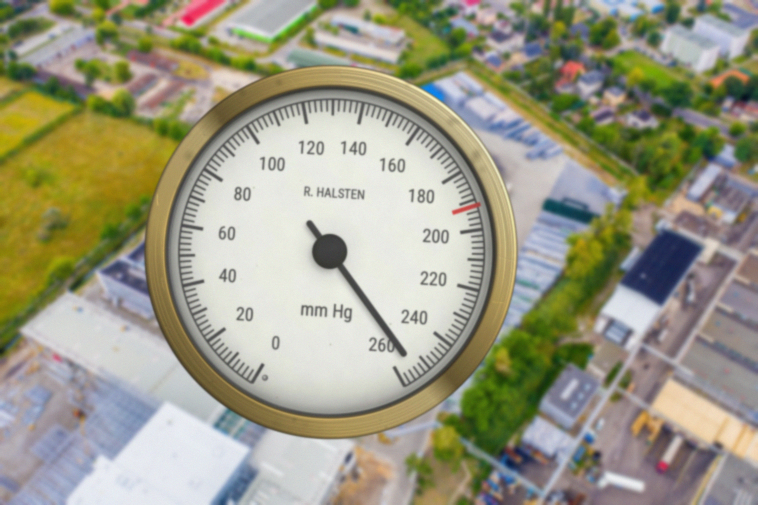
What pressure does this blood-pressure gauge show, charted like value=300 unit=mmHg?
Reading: value=254 unit=mmHg
